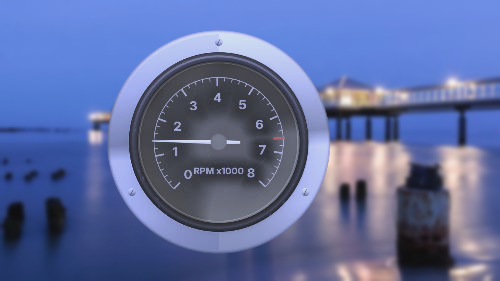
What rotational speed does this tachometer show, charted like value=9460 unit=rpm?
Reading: value=1400 unit=rpm
